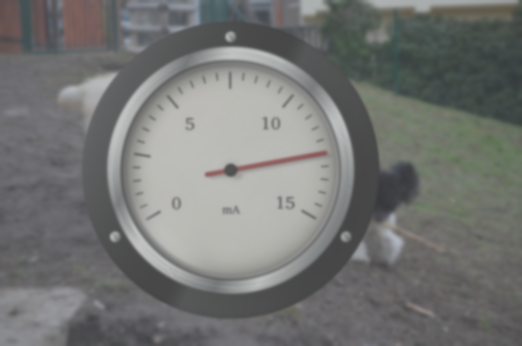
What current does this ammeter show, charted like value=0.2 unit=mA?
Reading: value=12.5 unit=mA
